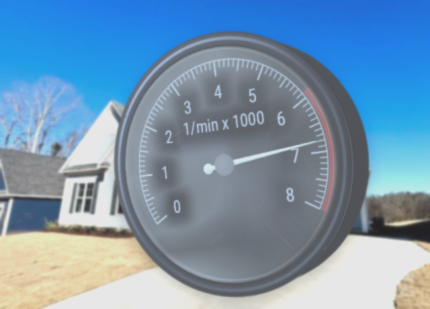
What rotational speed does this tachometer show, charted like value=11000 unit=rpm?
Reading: value=6800 unit=rpm
